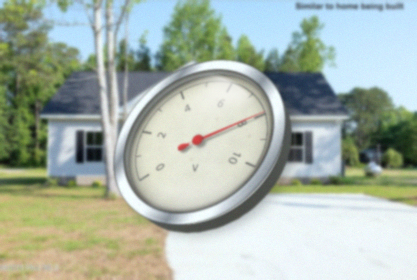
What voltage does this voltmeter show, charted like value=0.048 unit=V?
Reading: value=8 unit=V
